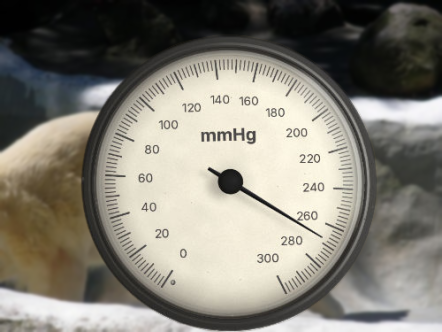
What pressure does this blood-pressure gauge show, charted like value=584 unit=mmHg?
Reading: value=268 unit=mmHg
